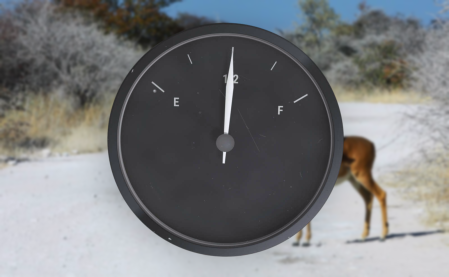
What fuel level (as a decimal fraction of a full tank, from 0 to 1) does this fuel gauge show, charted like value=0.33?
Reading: value=0.5
